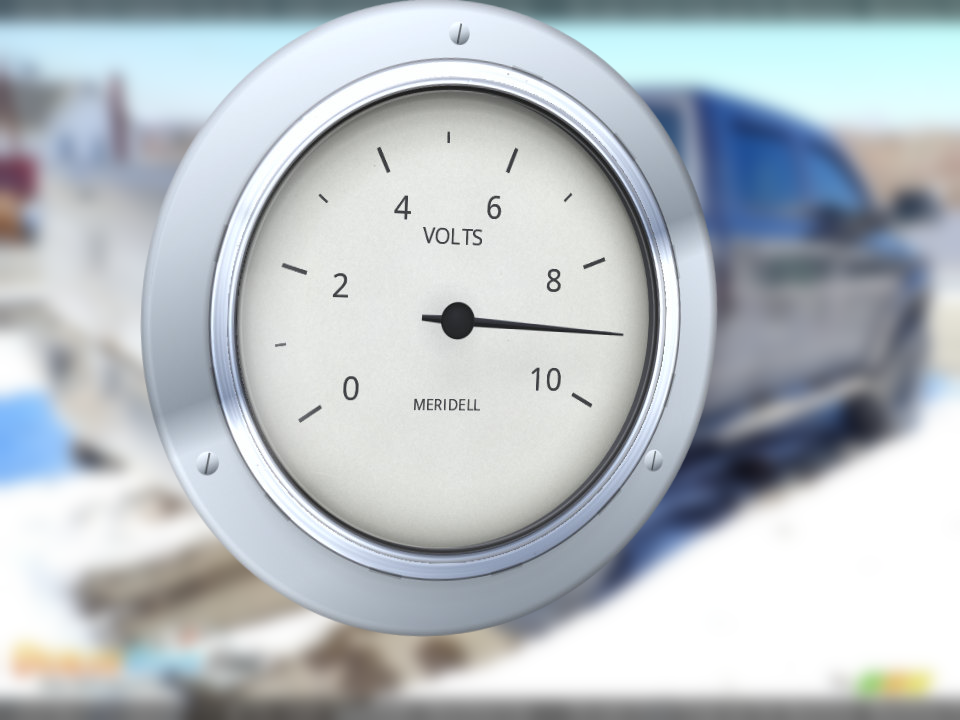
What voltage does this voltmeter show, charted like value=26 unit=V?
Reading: value=9 unit=V
